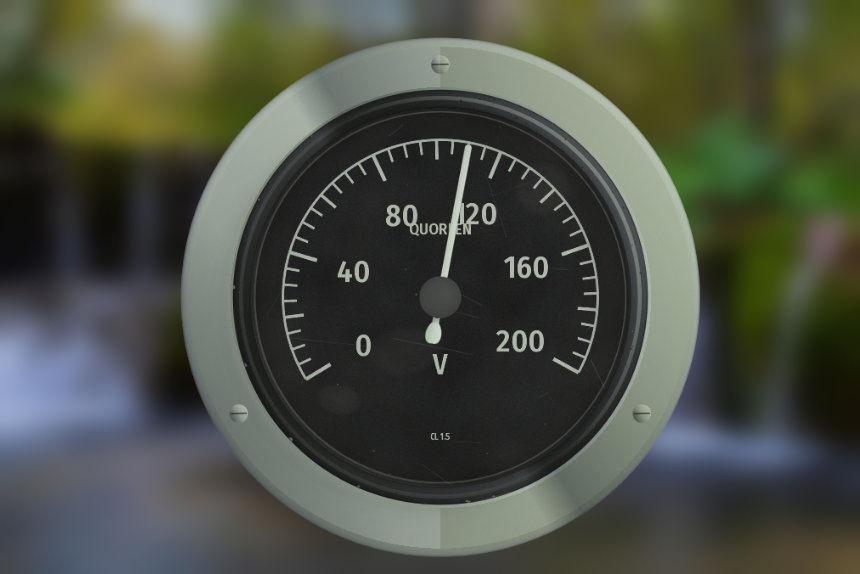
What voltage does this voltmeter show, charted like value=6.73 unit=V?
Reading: value=110 unit=V
